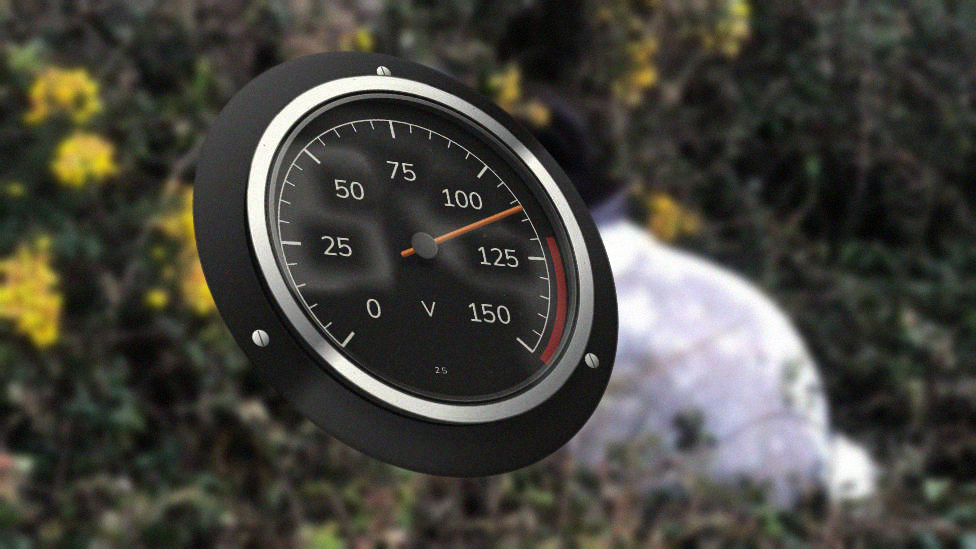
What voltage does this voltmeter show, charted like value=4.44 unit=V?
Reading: value=112.5 unit=V
